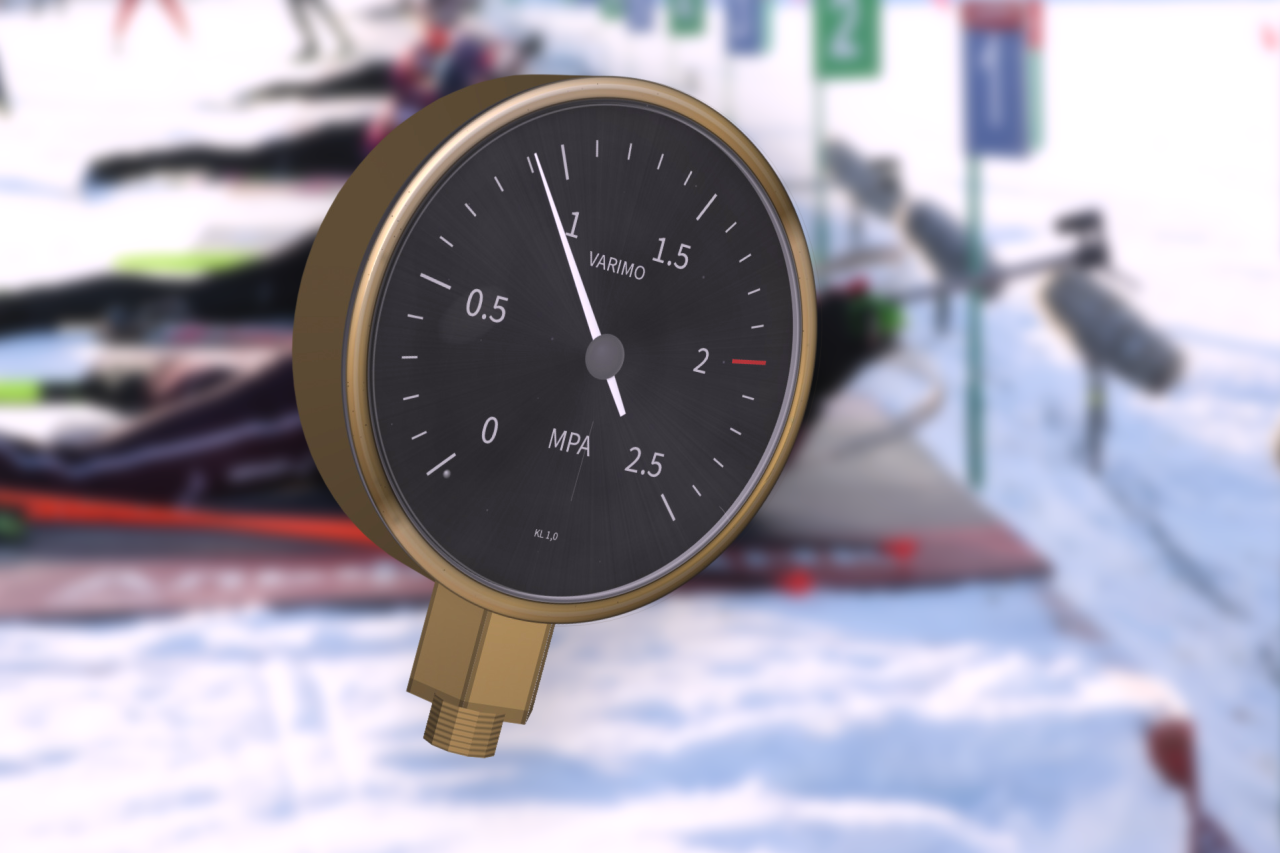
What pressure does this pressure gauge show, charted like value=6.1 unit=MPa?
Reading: value=0.9 unit=MPa
